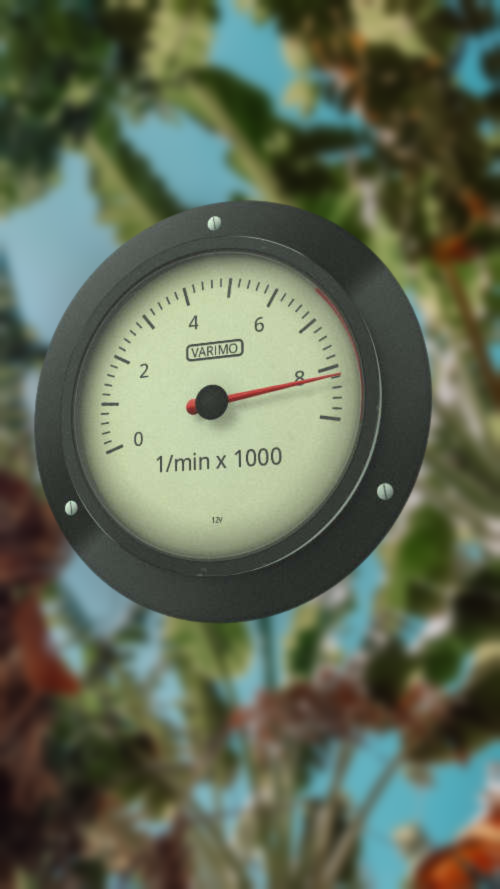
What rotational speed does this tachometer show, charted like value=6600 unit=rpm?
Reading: value=8200 unit=rpm
